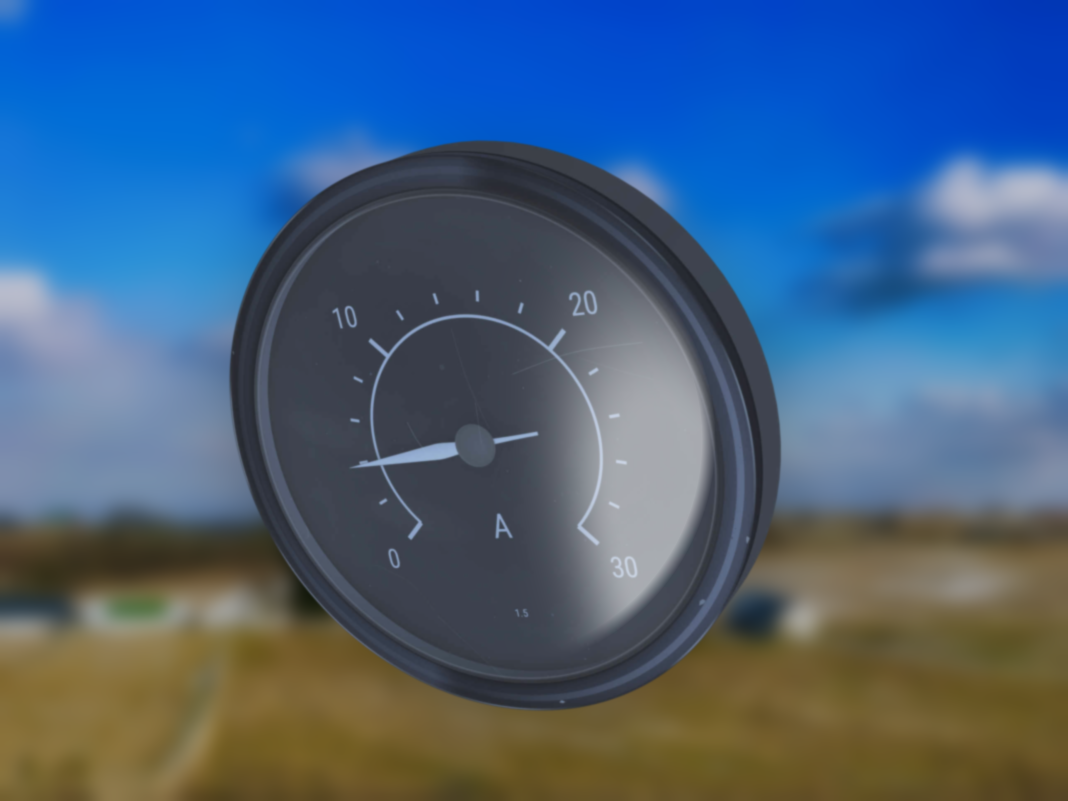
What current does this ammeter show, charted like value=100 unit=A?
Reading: value=4 unit=A
